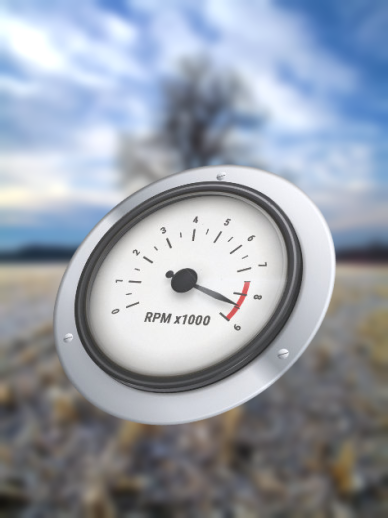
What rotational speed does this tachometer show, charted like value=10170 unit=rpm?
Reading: value=8500 unit=rpm
